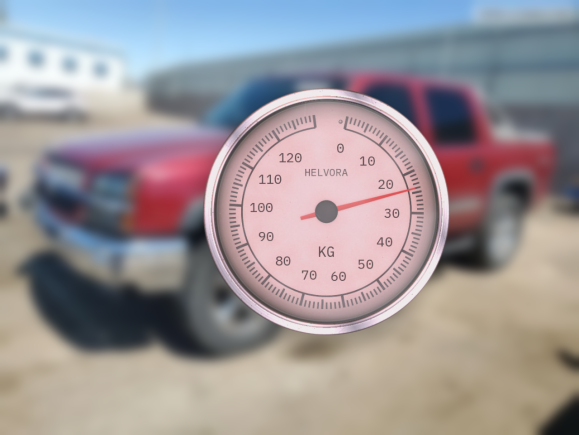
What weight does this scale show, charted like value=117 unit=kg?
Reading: value=24 unit=kg
